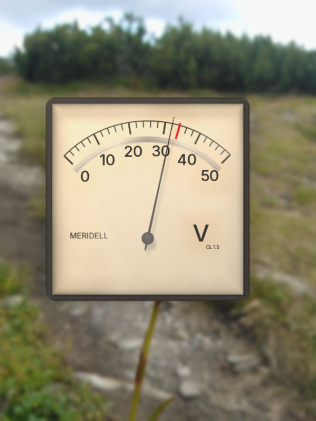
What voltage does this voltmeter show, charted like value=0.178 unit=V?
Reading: value=32 unit=V
